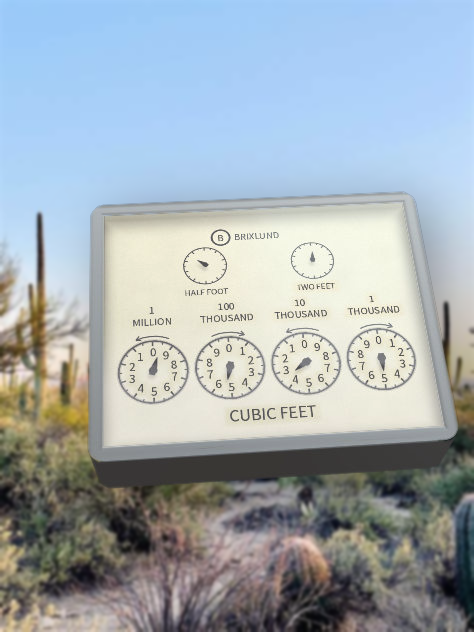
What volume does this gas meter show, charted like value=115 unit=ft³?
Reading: value=953500 unit=ft³
